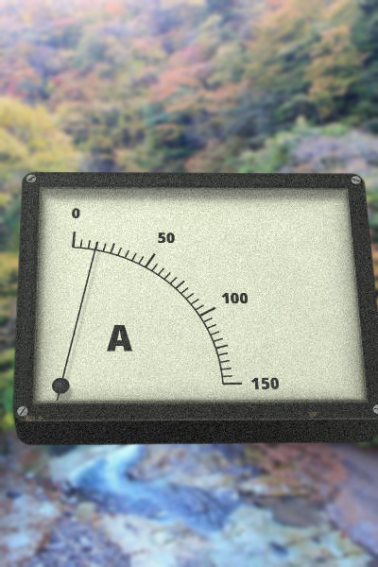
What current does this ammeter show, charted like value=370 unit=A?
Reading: value=15 unit=A
